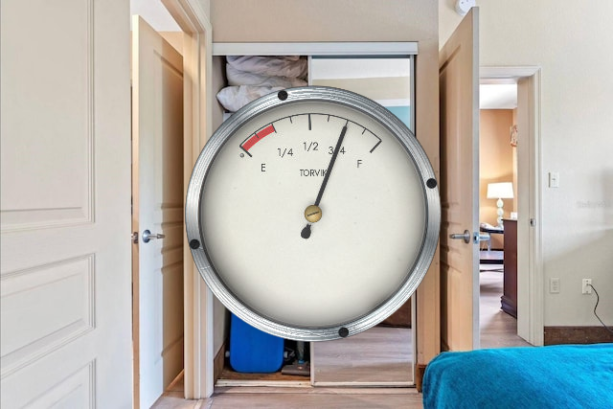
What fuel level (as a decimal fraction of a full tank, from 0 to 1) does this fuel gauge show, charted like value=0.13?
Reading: value=0.75
